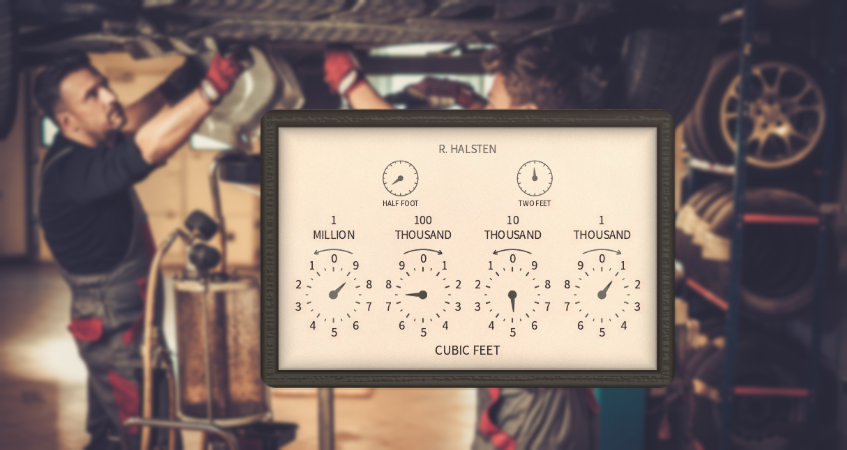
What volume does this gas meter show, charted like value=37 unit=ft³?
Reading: value=875100 unit=ft³
